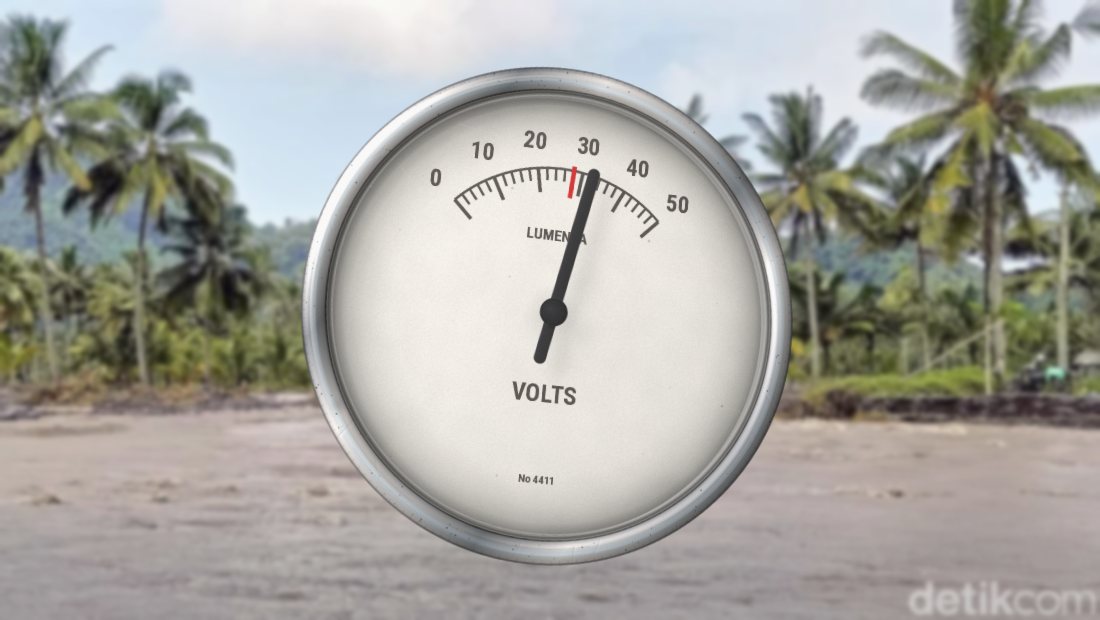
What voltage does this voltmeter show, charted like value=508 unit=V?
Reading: value=32 unit=V
